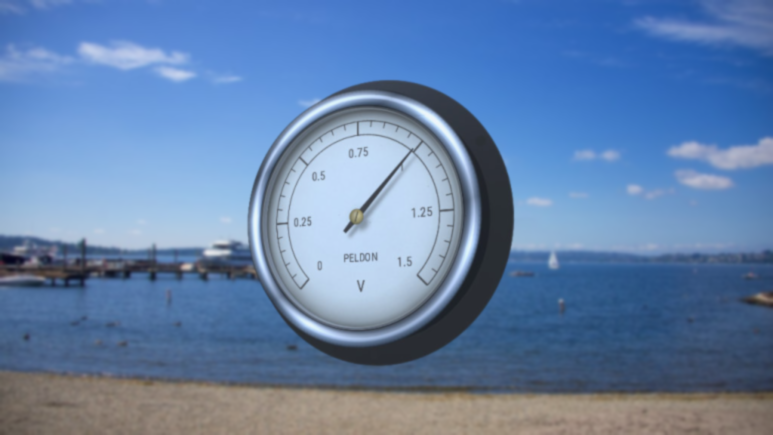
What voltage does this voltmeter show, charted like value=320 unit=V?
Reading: value=1 unit=V
